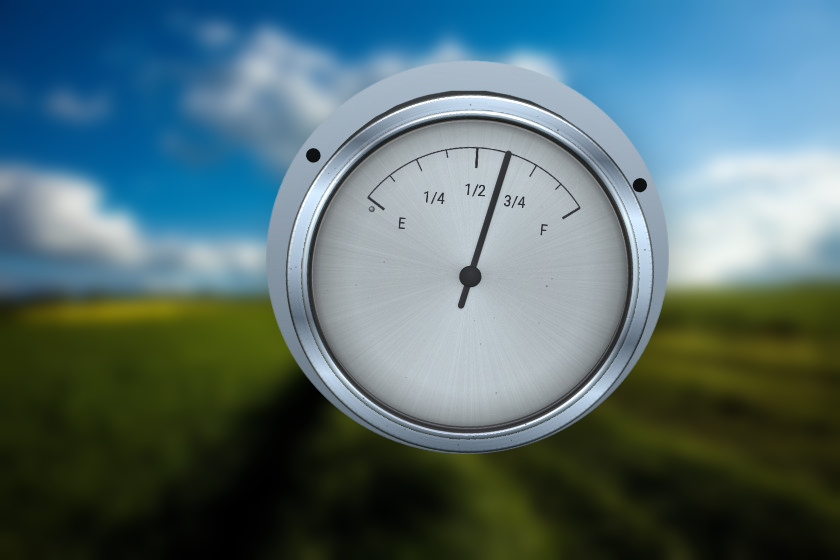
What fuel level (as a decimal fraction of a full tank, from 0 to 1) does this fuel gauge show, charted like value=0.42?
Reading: value=0.625
